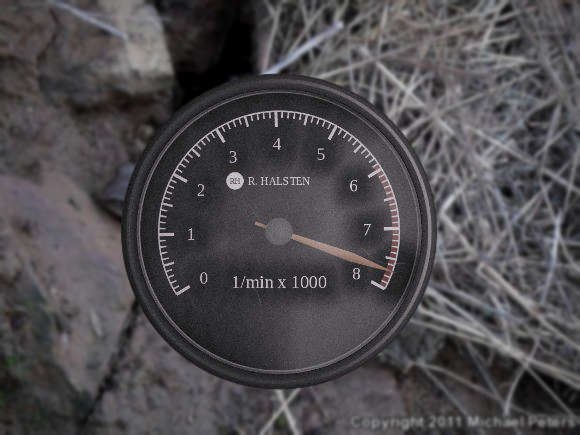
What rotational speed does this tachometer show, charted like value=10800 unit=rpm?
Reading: value=7700 unit=rpm
